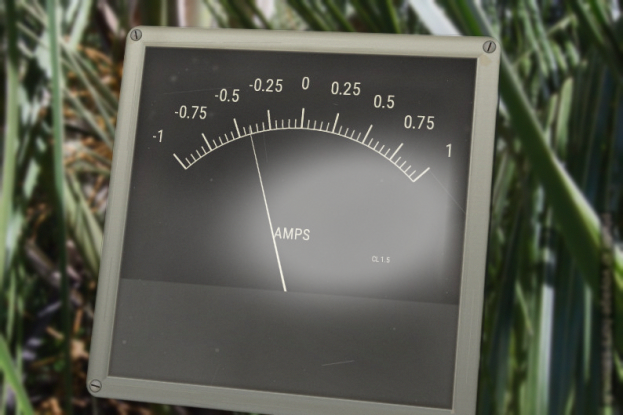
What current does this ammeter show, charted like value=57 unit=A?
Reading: value=-0.4 unit=A
